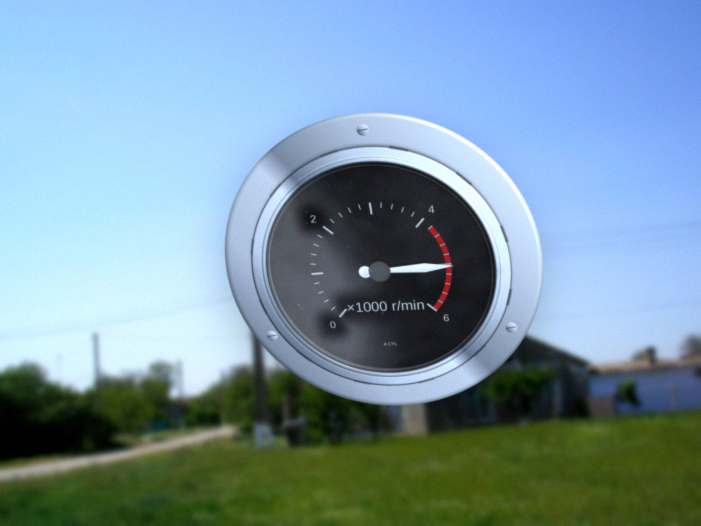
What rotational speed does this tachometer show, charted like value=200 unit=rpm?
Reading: value=5000 unit=rpm
